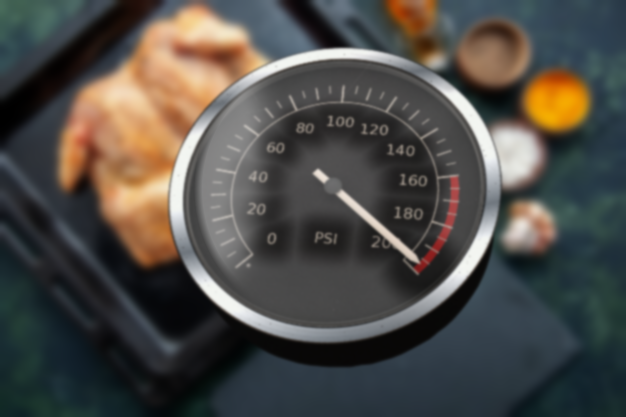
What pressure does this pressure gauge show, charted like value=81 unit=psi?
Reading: value=197.5 unit=psi
